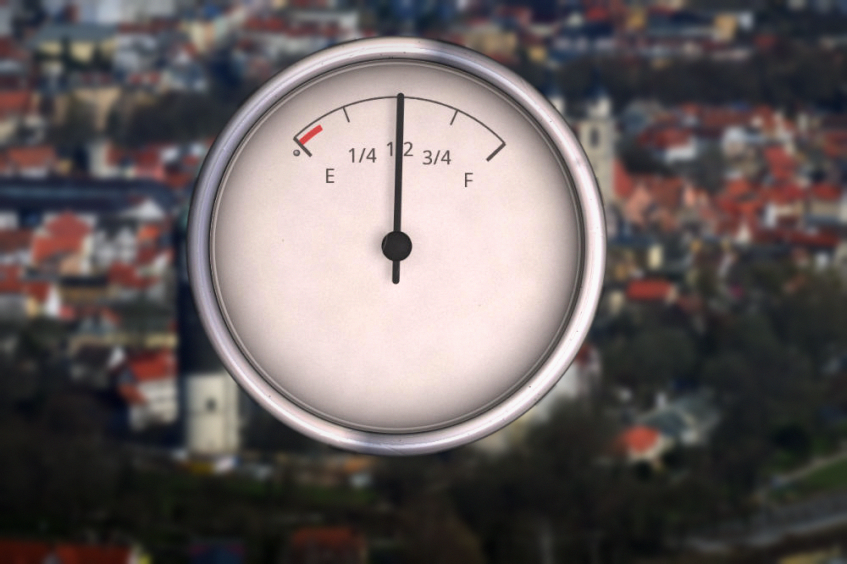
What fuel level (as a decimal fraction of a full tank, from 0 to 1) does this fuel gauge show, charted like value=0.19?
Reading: value=0.5
